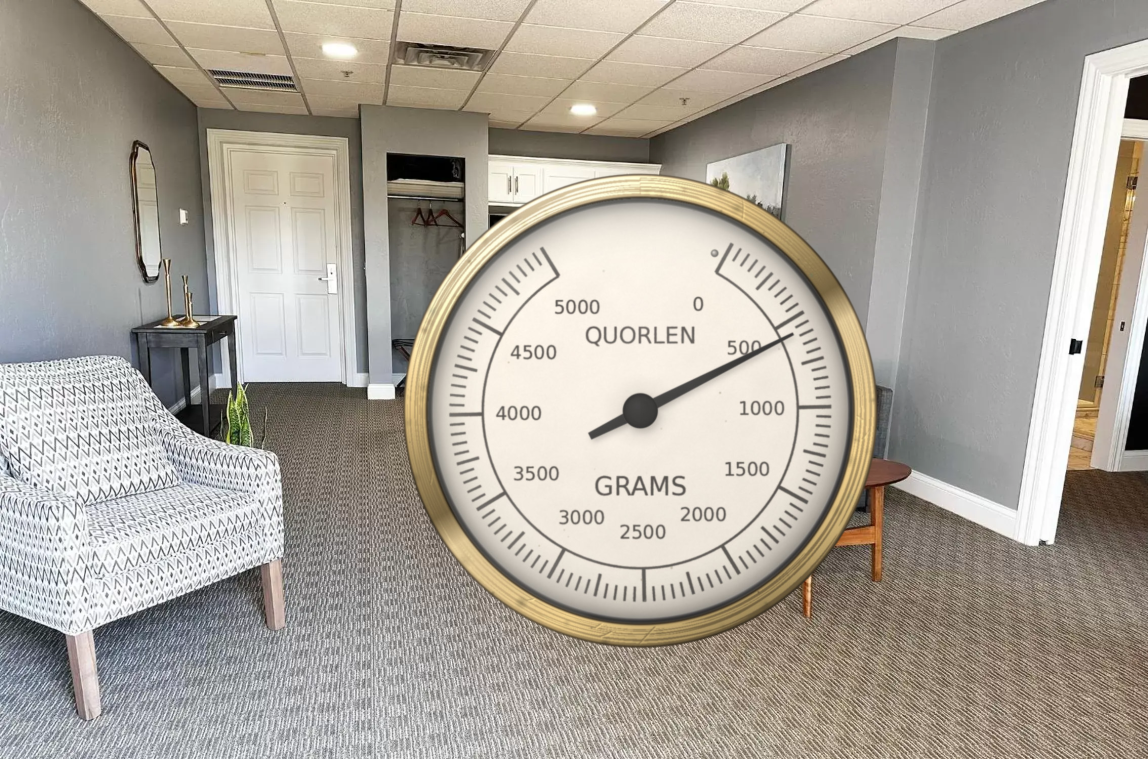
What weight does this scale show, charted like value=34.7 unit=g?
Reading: value=575 unit=g
